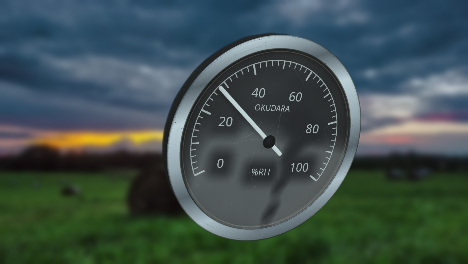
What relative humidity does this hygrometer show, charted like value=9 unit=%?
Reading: value=28 unit=%
